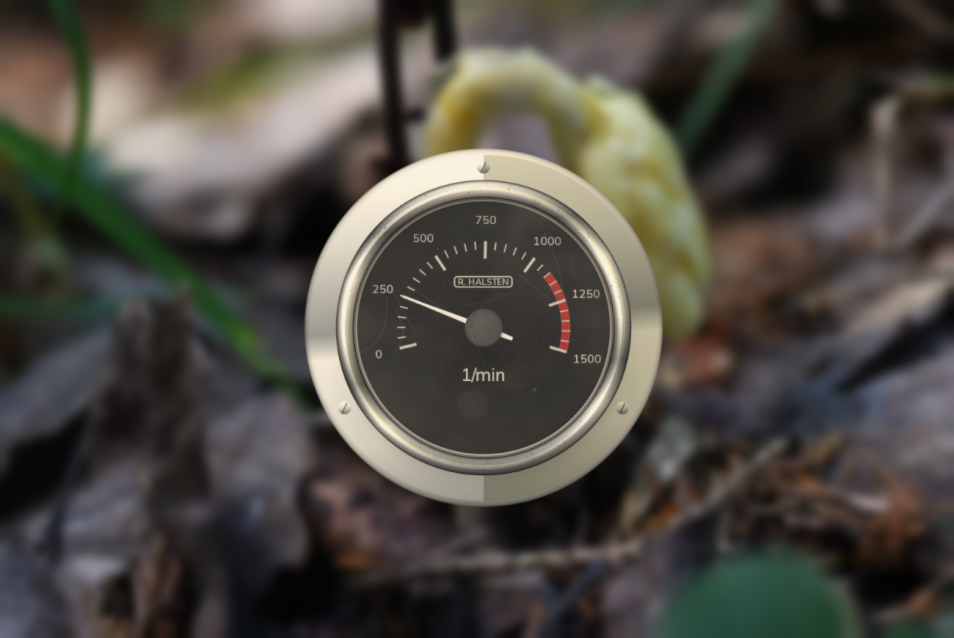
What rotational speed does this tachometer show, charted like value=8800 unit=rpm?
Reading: value=250 unit=rpm
